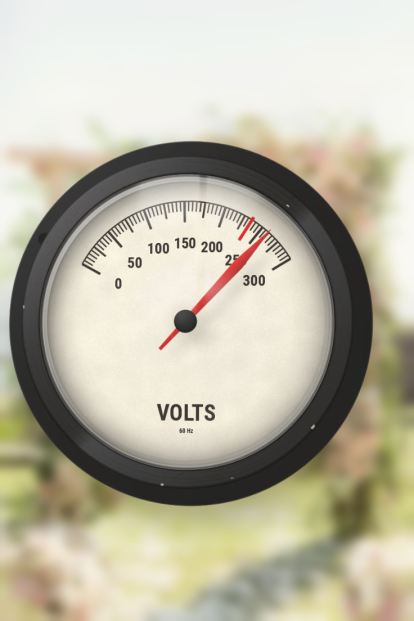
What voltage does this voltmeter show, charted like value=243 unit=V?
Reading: value=260 unit=V
